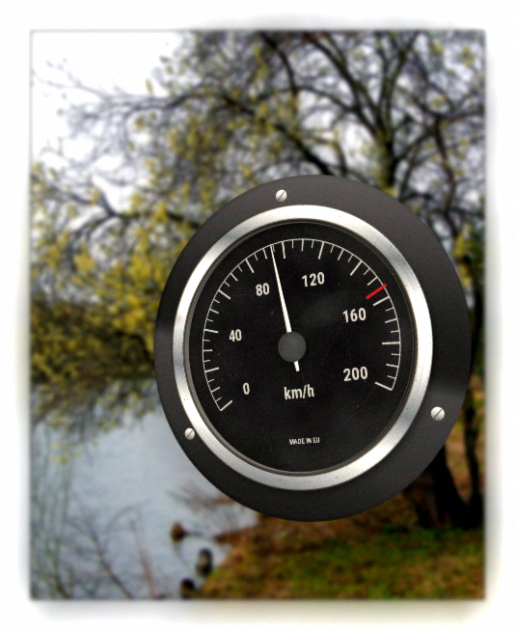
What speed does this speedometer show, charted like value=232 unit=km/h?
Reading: value=95 unit=km/h
